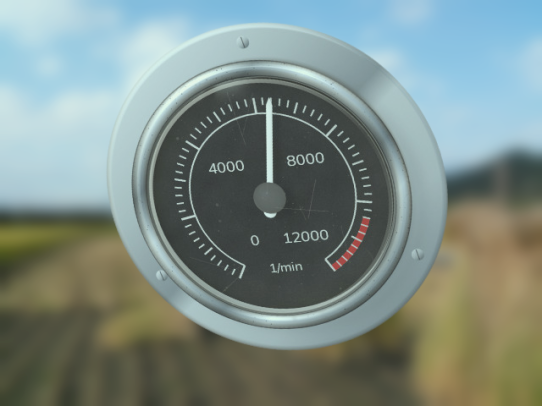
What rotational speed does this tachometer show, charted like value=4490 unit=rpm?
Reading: value=6400 unit=rpm
